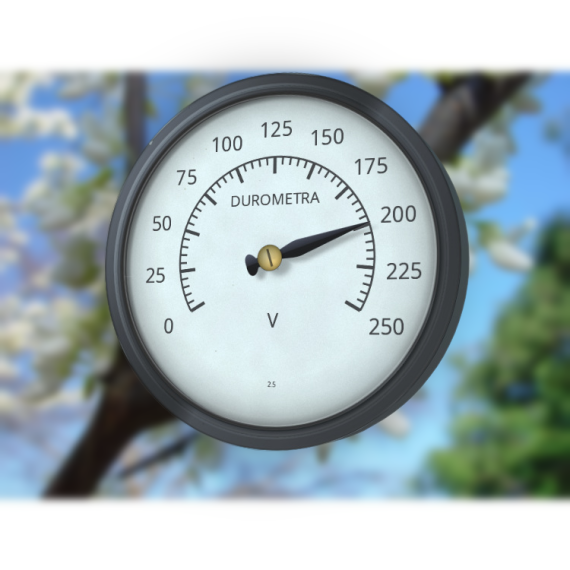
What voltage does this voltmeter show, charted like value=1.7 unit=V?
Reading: value=200 unit=V
